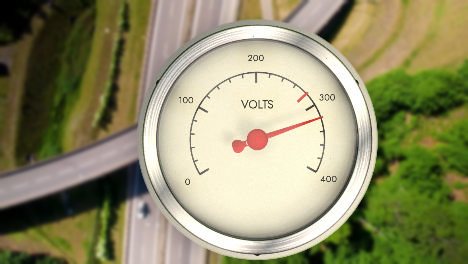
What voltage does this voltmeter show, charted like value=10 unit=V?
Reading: value=320 unit=V
